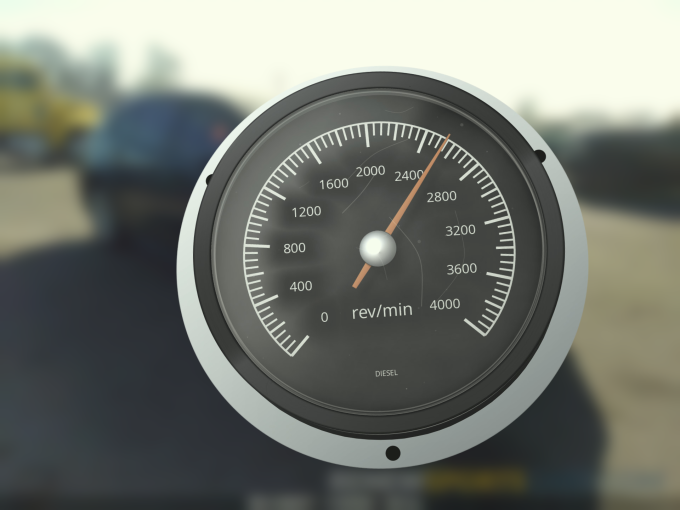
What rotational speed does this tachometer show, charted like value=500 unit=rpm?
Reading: value=2550 unit=rpm
